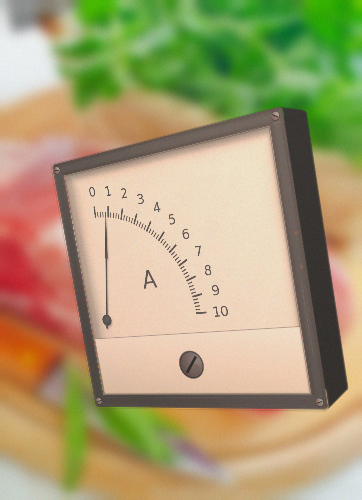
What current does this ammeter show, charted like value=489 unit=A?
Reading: value=1 unit=A
